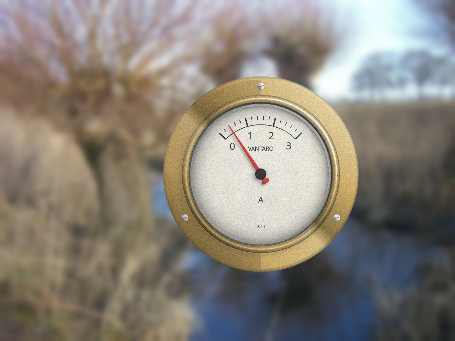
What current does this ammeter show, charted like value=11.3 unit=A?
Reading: value=0.4 unit=A
